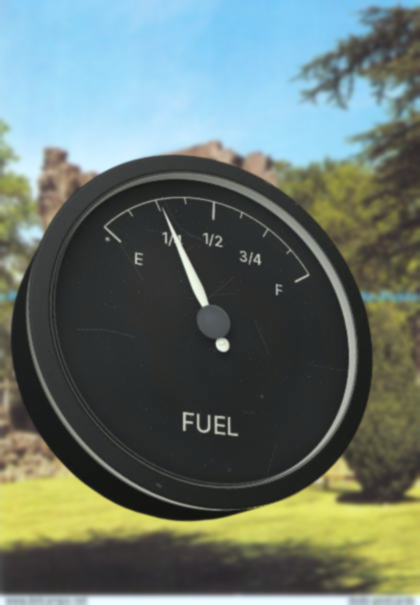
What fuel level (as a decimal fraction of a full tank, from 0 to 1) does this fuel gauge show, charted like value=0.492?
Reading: value=0.25
